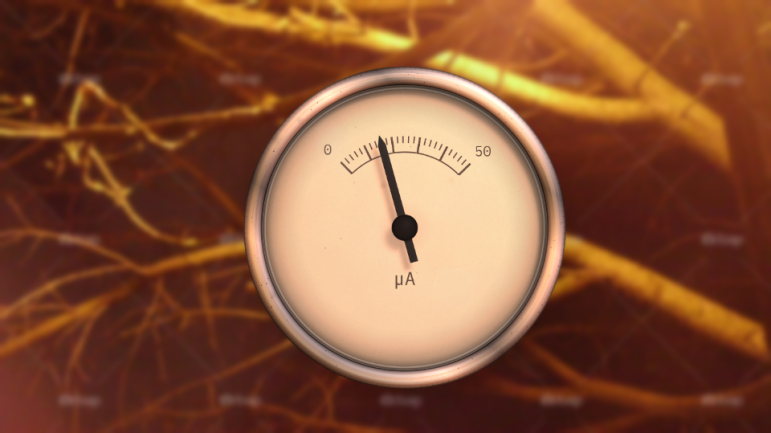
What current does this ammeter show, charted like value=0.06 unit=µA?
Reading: value=16 unit=µA
